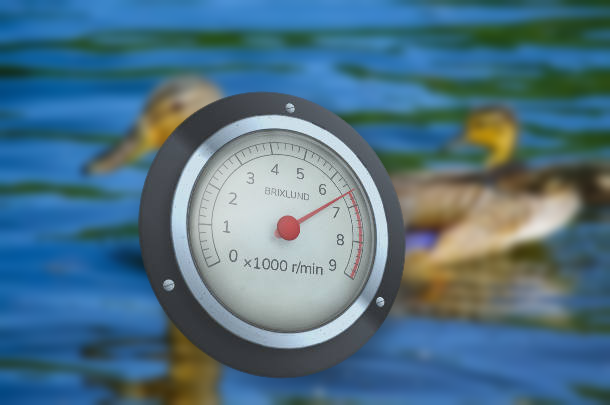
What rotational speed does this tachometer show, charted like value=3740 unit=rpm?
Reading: value=6600 unit=rpm
